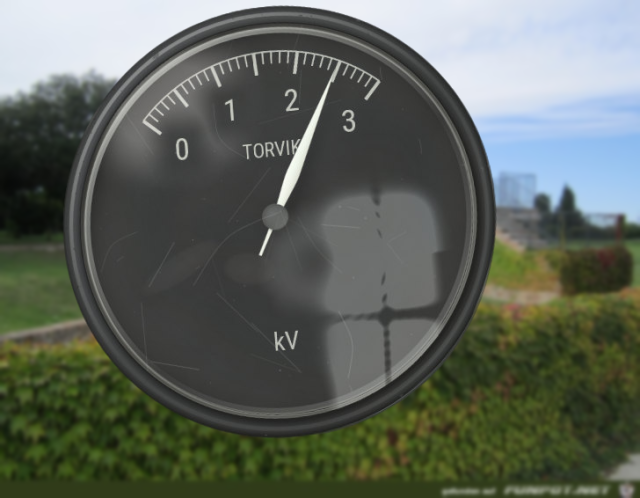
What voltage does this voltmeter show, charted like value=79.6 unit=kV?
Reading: value=2.5 unit=kV
